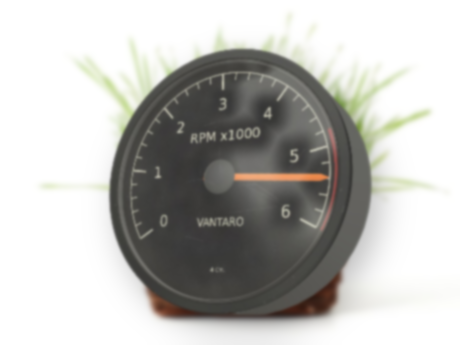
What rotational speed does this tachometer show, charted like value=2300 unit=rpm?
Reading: value=5400 unit=rpm
